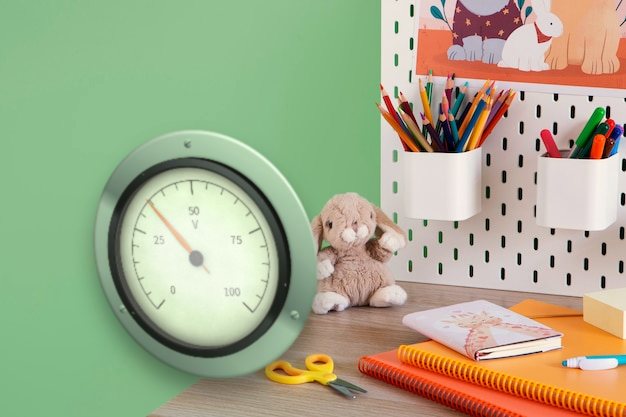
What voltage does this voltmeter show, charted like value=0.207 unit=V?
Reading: value=35 unit=V
